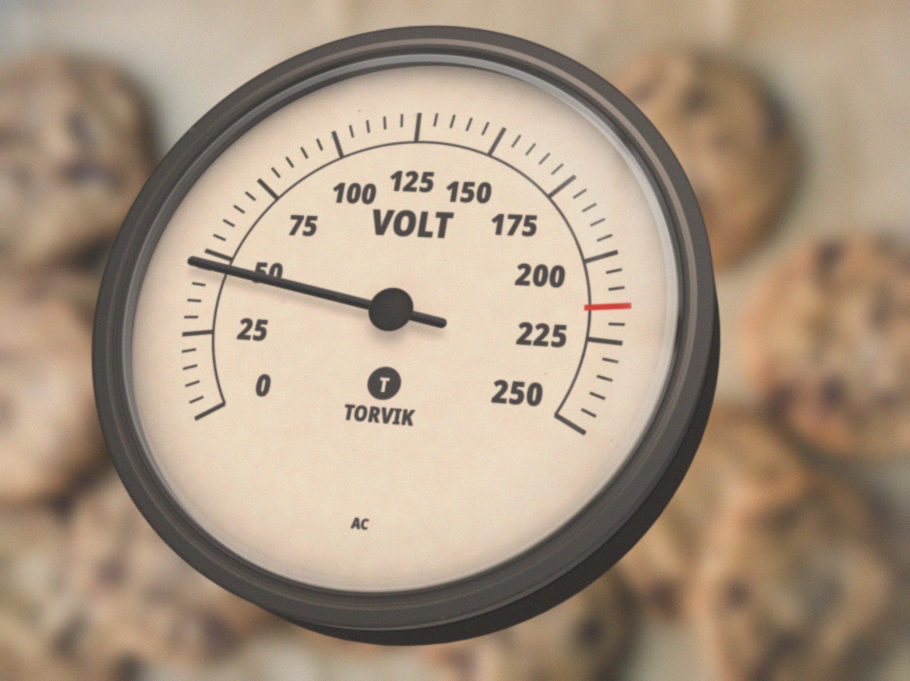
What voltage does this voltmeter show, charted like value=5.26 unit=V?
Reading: value=45 unit=V
